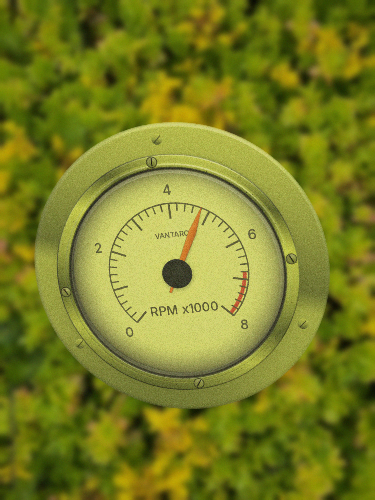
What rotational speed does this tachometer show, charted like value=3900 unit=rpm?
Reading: value=4800 unit=rpm
